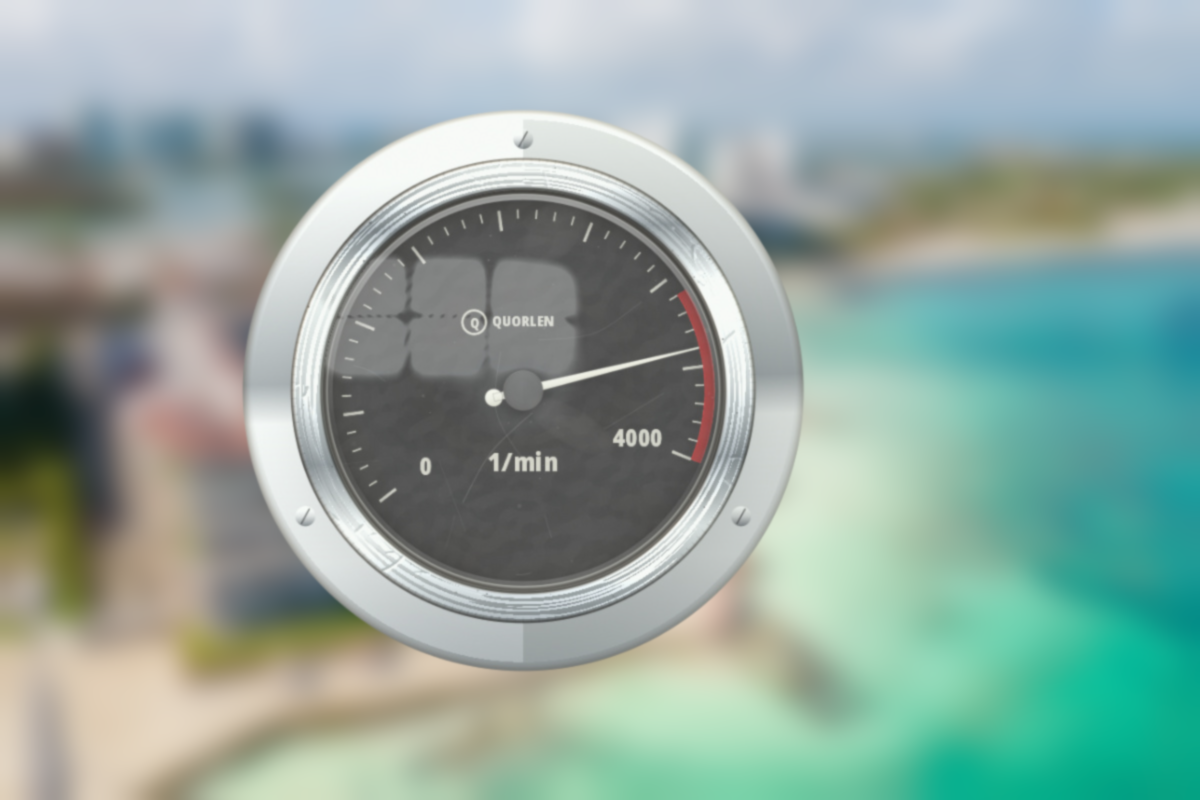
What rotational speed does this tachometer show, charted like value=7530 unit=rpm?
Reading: value=3400 unit=rpm
